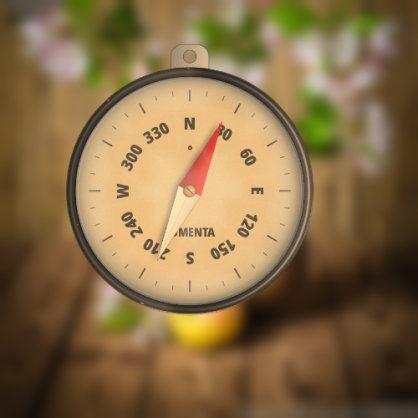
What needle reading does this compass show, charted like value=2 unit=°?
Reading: value=25 unit=°
